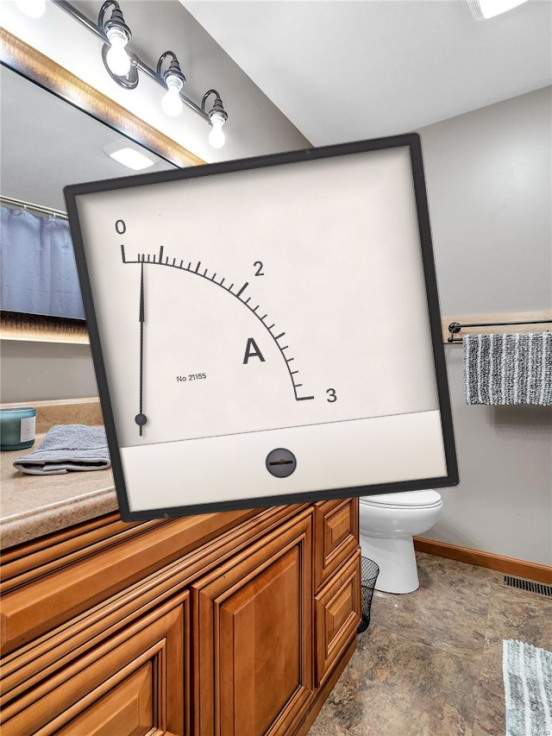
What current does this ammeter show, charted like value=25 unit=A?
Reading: value=0.7 unit=A
